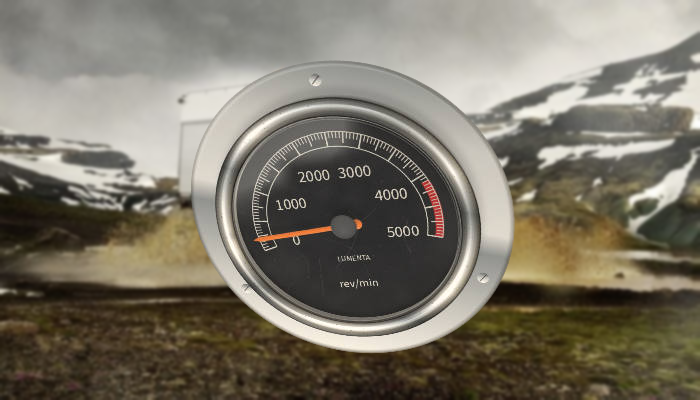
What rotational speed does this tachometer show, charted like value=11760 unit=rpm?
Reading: value=250 unit=rpm
